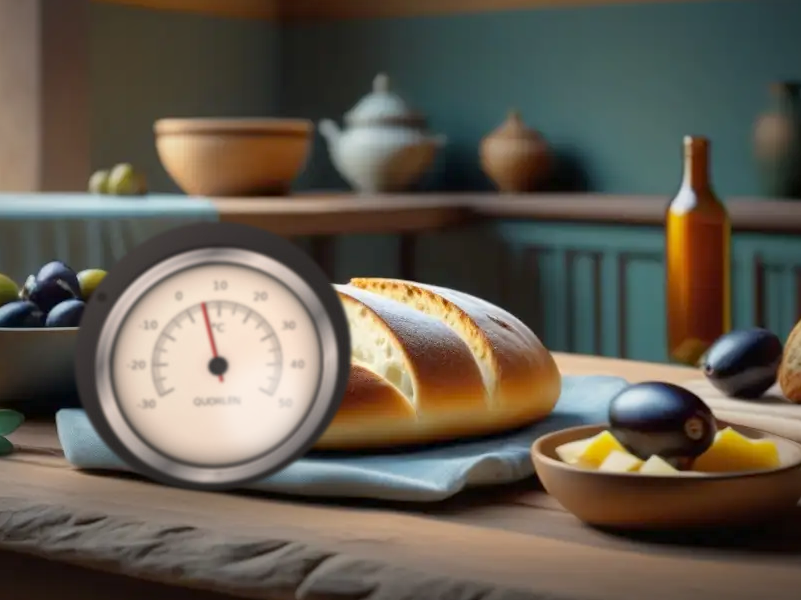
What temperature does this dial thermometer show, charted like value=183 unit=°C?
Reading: value=5 unit=°C
